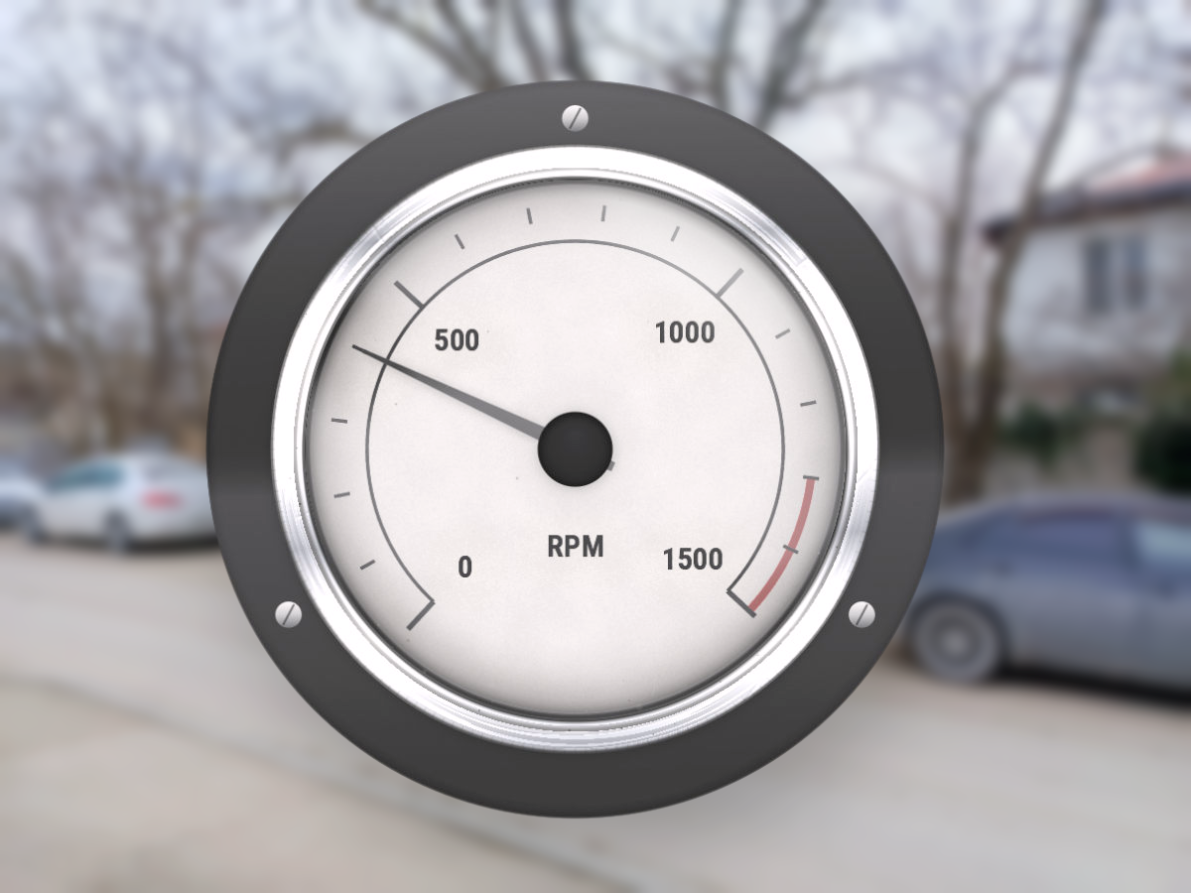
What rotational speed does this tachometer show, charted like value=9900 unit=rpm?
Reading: value=400 unit=rpm
